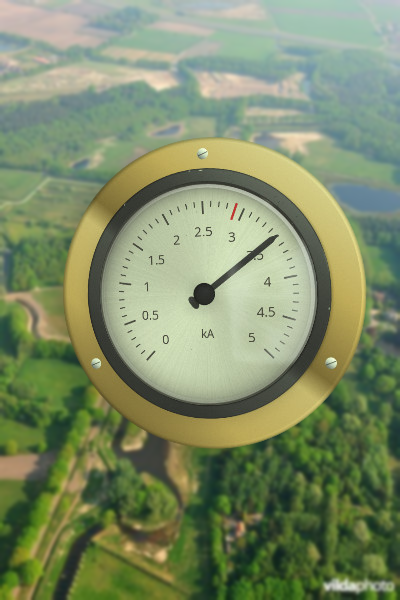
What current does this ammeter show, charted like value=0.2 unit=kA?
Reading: value=3.5 unit=kA
